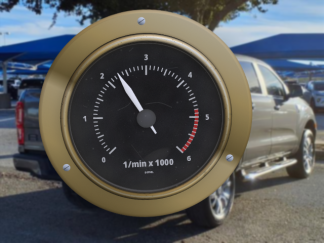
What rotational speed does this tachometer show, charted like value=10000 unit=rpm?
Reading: value=2300 unit=rpm
